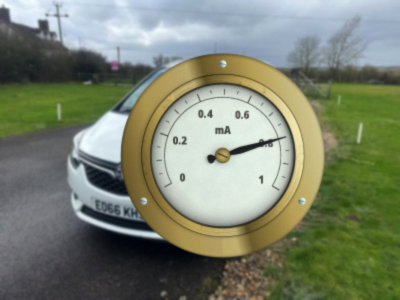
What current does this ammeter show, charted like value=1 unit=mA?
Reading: value=0.8 unit=mA
